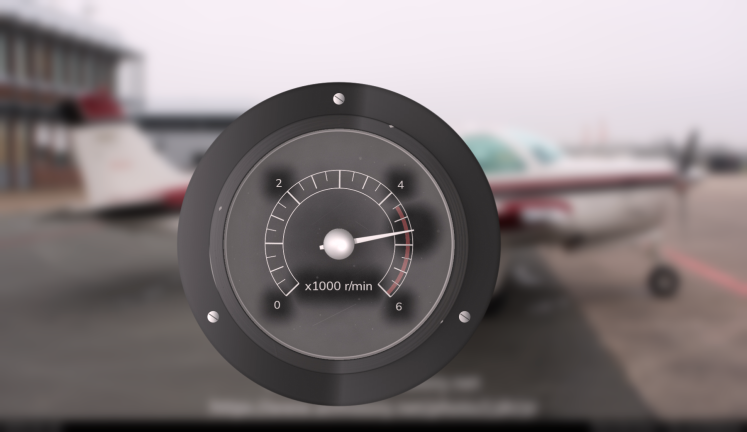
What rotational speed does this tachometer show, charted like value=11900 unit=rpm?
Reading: value=4750 unit=rpm
